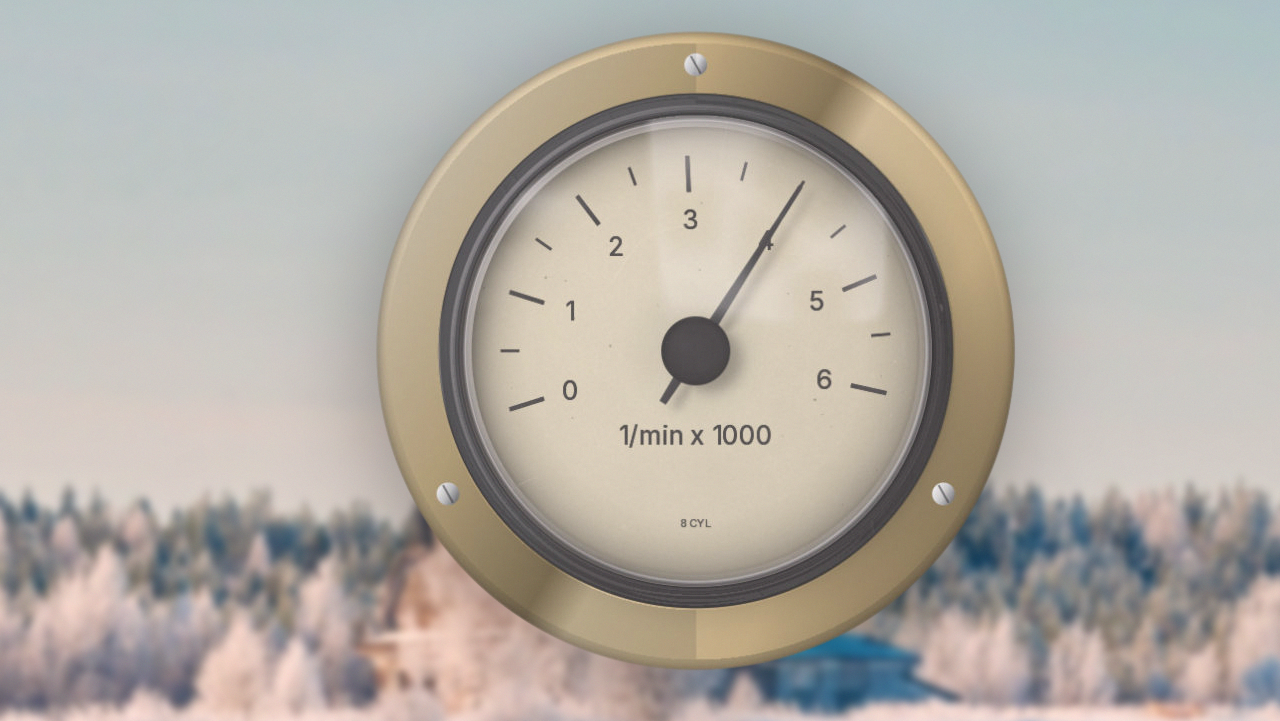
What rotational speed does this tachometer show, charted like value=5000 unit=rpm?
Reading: value=4000 unit=rpm
